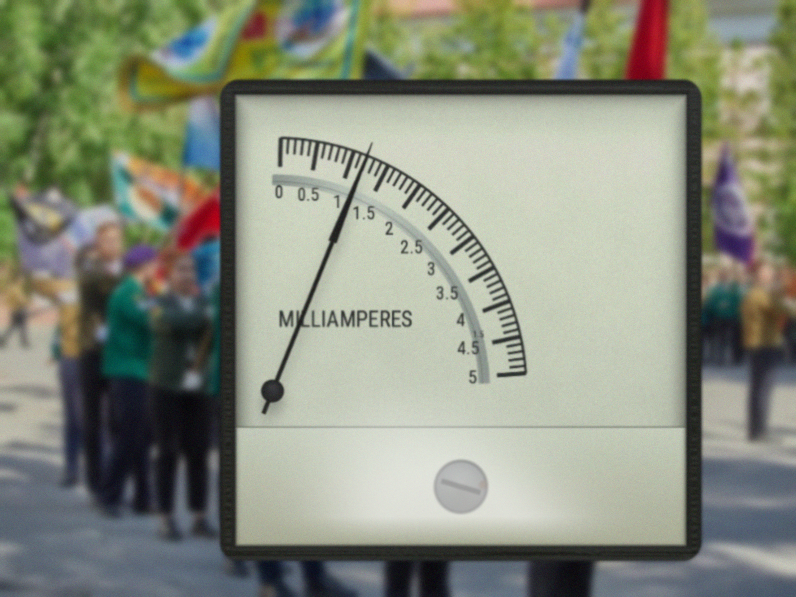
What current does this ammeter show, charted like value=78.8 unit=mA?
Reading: value=1.2 unit=mA
